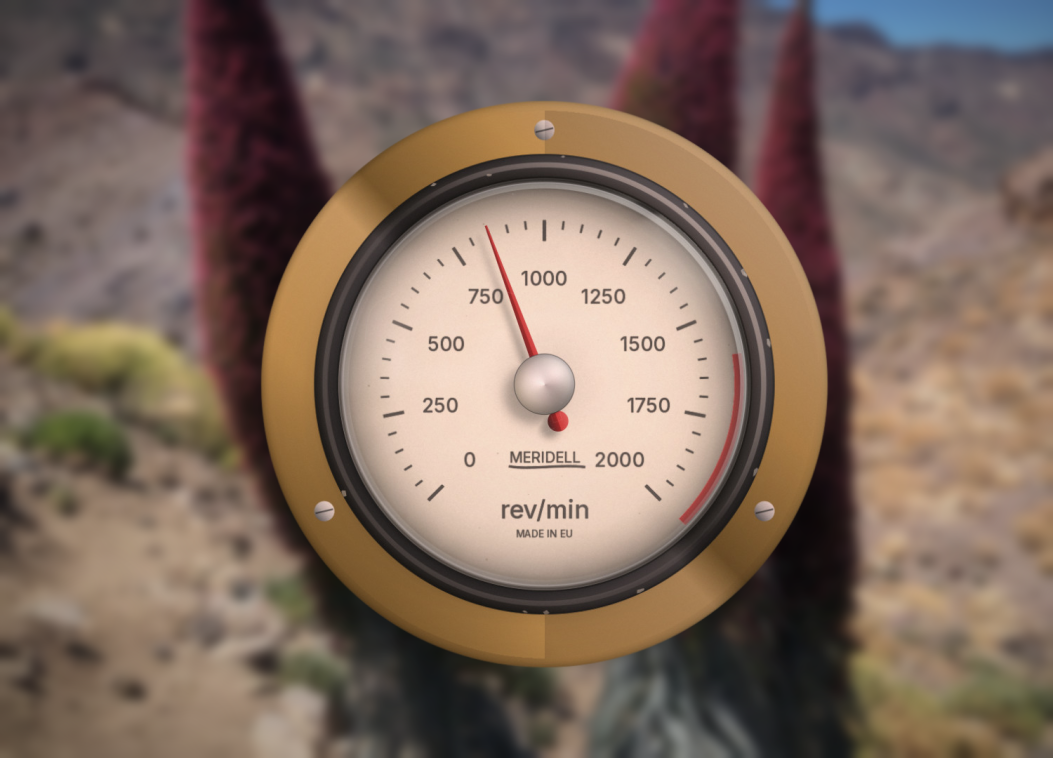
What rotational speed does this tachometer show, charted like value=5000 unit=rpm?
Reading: value=850 unit=rpm
